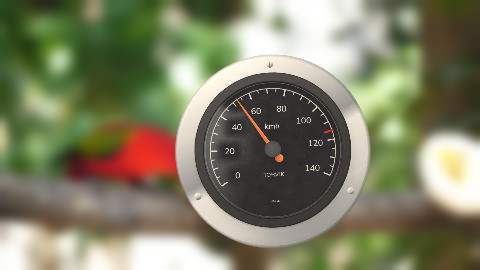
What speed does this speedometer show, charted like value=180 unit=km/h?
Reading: value=52.5 unit=km/h
